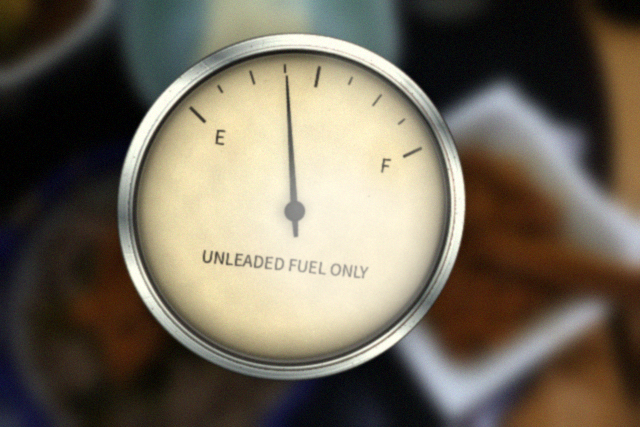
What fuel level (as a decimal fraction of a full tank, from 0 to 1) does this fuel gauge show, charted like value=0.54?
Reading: value=0.375
